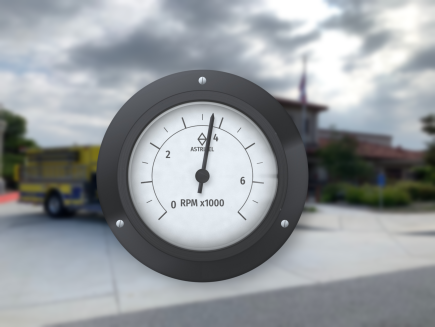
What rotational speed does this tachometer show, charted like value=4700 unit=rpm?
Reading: value=3750 unit=rpm
